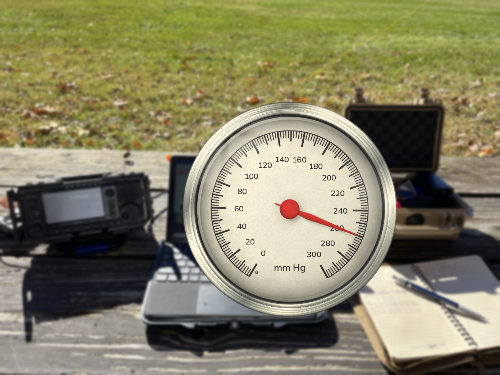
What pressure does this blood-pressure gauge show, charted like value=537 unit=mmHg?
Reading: value=260 unit=mmHg
